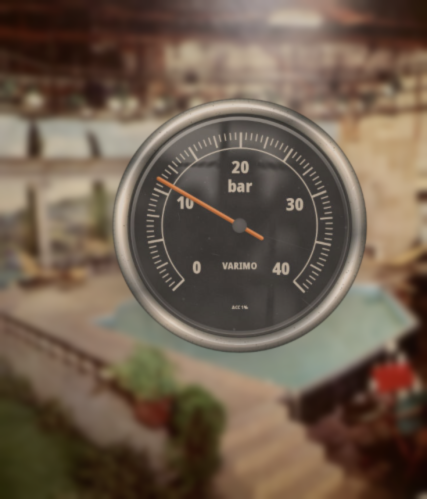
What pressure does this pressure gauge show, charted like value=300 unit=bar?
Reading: value=11 unit=bar
